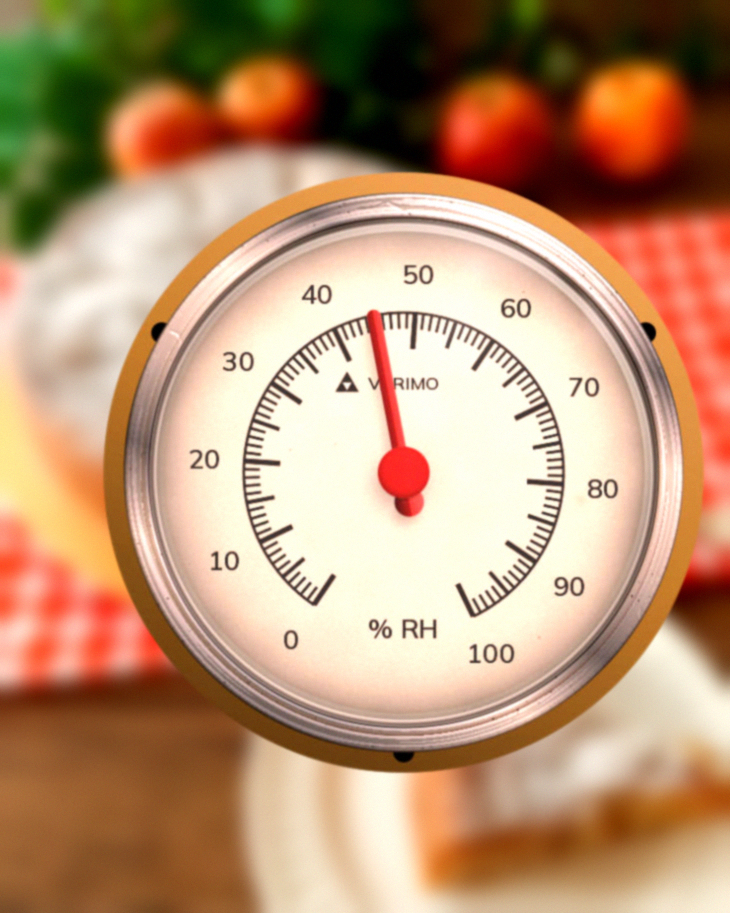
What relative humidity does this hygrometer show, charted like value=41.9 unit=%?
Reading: value=45 unit=%
